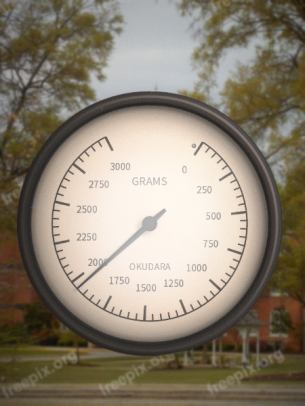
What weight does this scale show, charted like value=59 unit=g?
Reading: value=1950 unit=g
